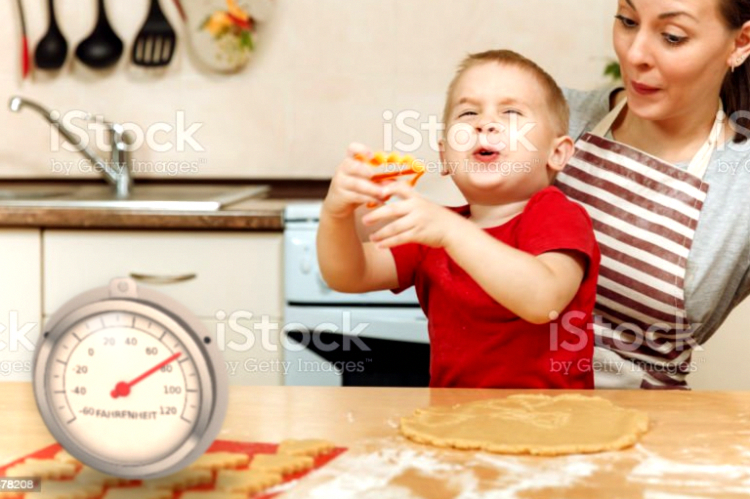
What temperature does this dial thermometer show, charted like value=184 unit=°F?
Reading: value=75 unit=°F
